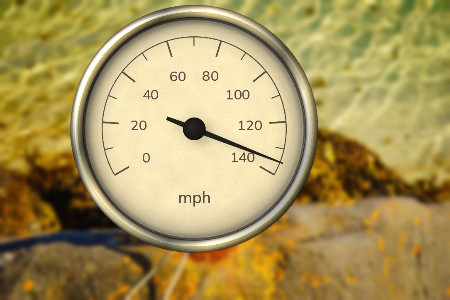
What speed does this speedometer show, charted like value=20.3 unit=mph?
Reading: value=135 unit=mph
